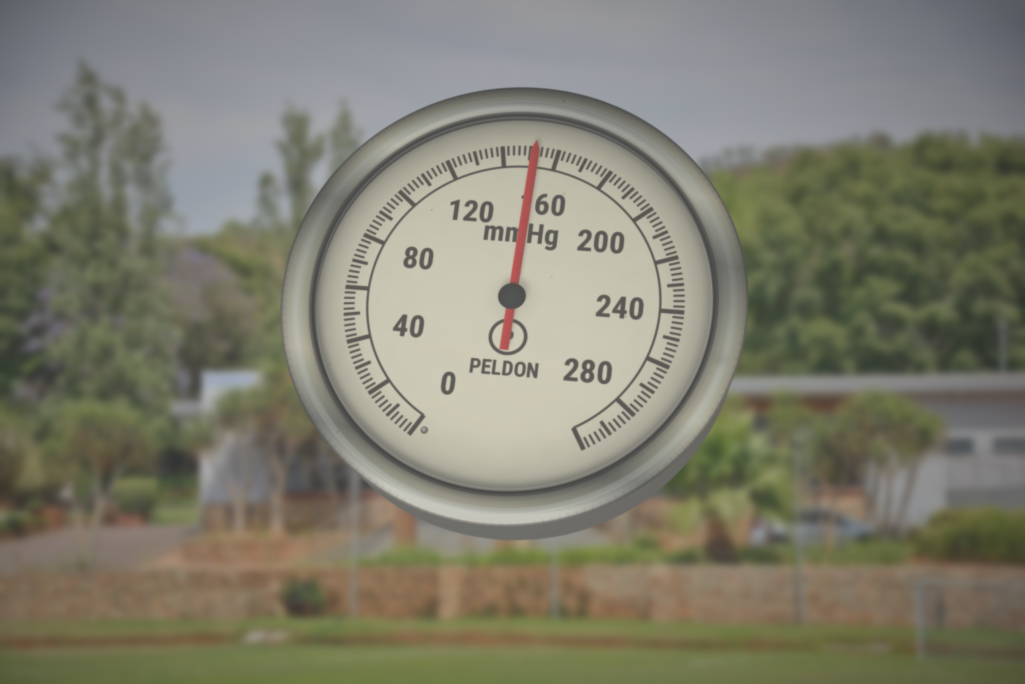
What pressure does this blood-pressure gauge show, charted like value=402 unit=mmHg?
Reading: value=152 unit=mmHg
